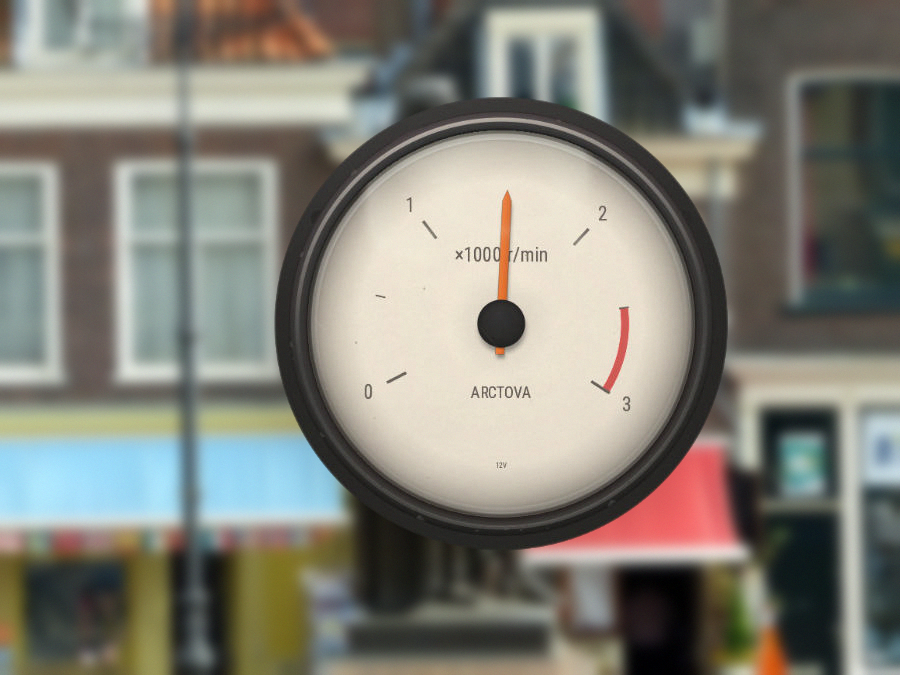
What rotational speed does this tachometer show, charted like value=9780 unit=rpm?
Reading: value=1500 unit=rpm
